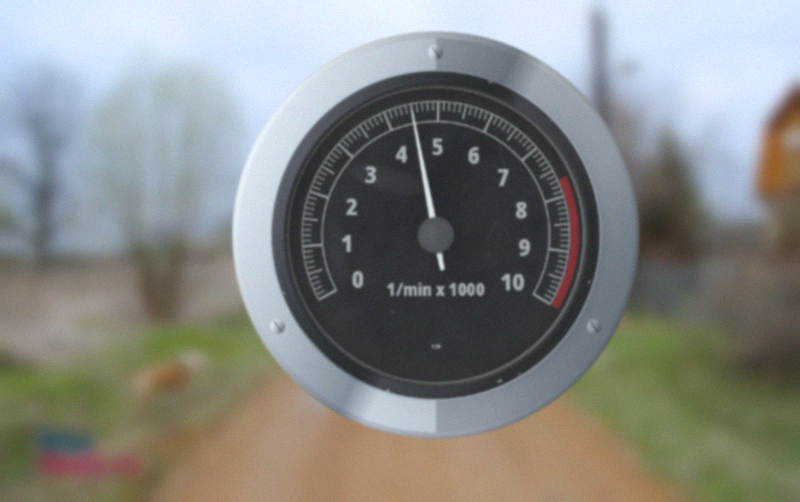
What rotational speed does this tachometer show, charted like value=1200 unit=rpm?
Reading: value=4500 unit=rpm
